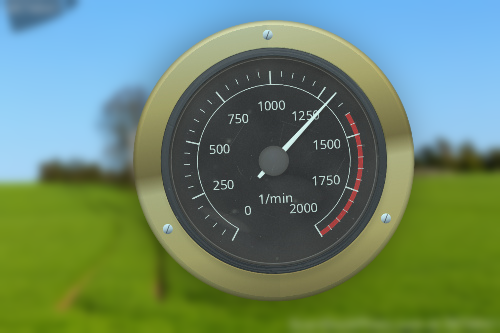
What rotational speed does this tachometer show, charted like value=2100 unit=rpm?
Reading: value=1300 unit=rpm
